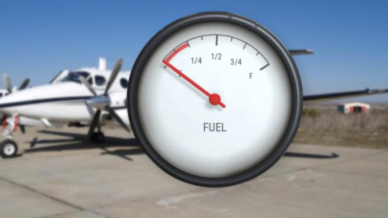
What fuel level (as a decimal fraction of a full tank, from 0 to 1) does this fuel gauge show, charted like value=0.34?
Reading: value=0
